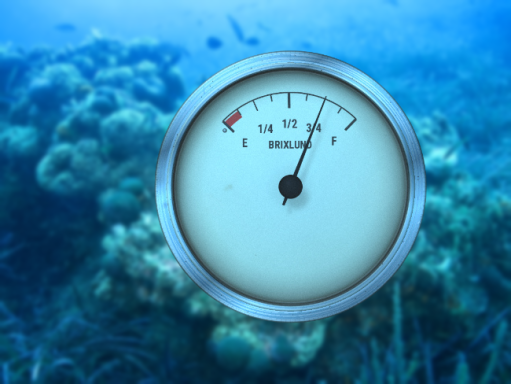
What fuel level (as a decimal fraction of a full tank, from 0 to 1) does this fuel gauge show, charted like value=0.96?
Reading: value=0.75
